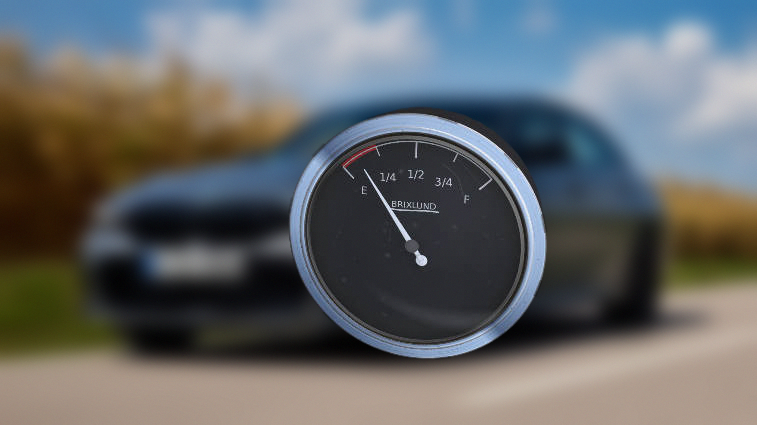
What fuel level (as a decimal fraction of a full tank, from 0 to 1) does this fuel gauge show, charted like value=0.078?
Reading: value=0.125
